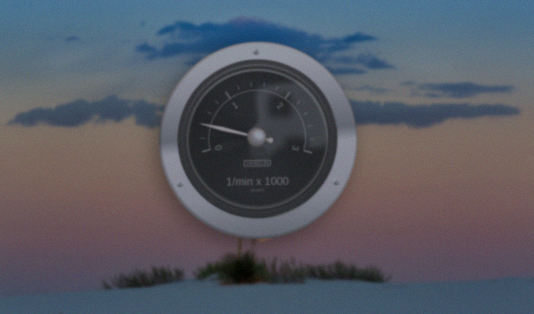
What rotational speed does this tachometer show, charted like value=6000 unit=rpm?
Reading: value=400 unit=rpm
